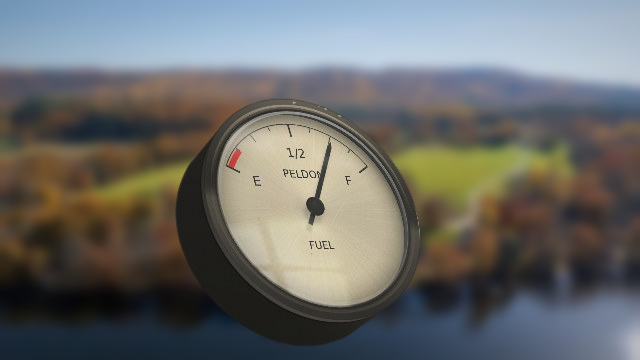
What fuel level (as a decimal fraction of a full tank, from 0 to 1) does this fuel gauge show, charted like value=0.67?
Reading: value=0.75
